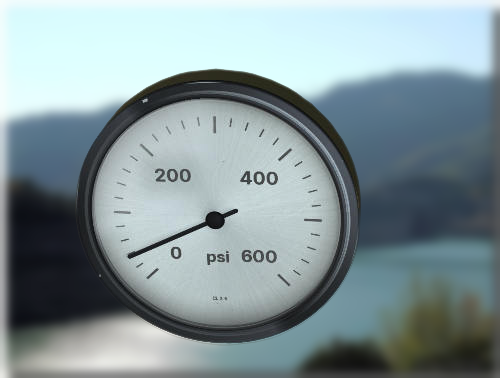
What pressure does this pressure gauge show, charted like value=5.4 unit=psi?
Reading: value=40 unit=psi
